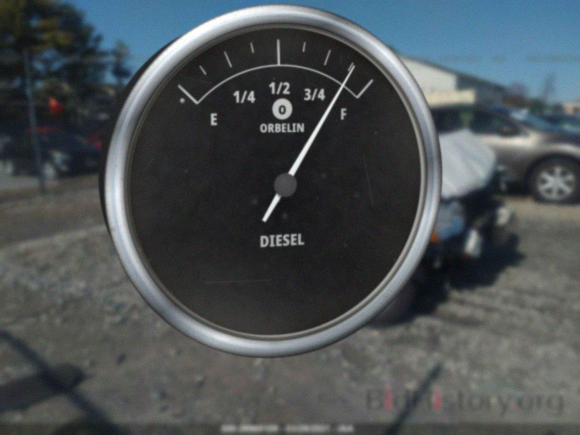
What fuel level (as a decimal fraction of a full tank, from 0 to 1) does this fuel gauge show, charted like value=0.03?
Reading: value=0.875
